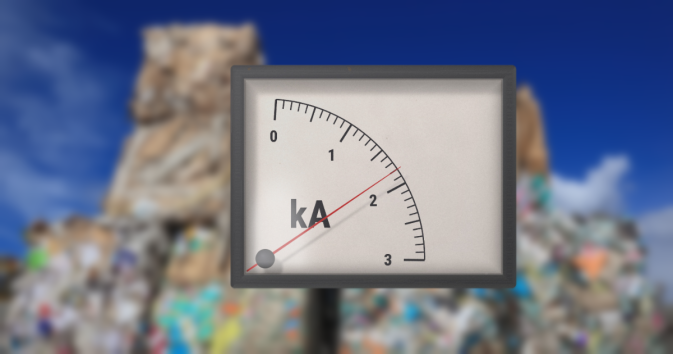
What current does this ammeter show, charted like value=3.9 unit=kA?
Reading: value=1.8 unit=kA
